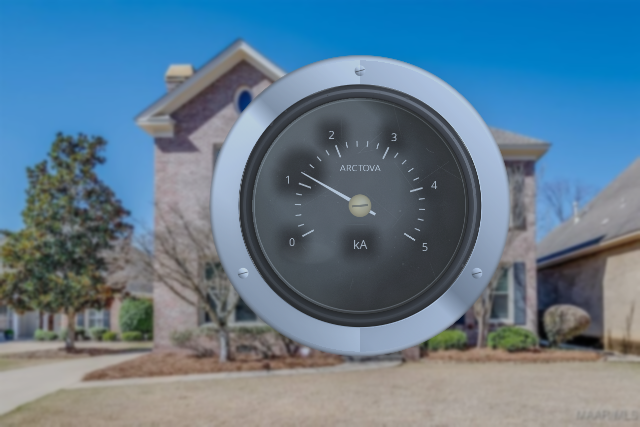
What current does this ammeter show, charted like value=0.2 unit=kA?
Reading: value=1.2 unit=kA
